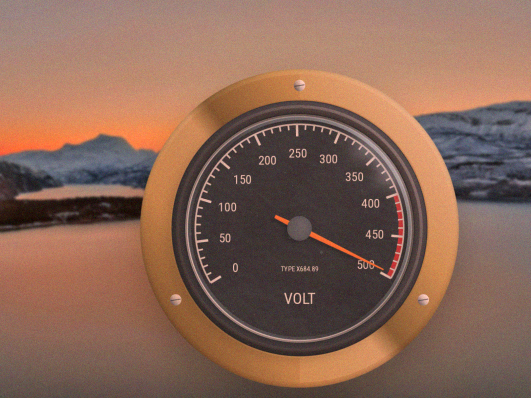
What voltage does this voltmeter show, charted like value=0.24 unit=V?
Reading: value=495 unit=V
